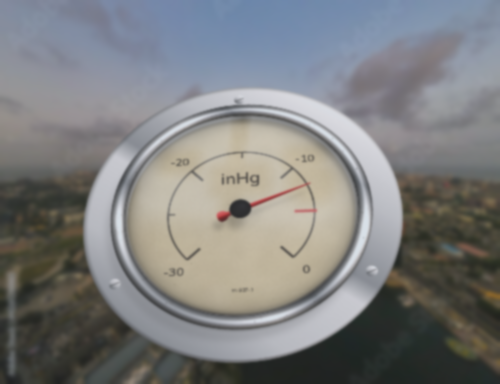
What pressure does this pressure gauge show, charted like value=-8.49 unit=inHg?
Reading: value=-7.5 unit=inHg
